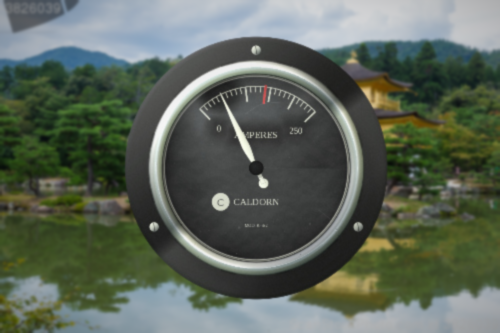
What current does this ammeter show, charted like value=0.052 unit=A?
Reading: value=50 unit=A
